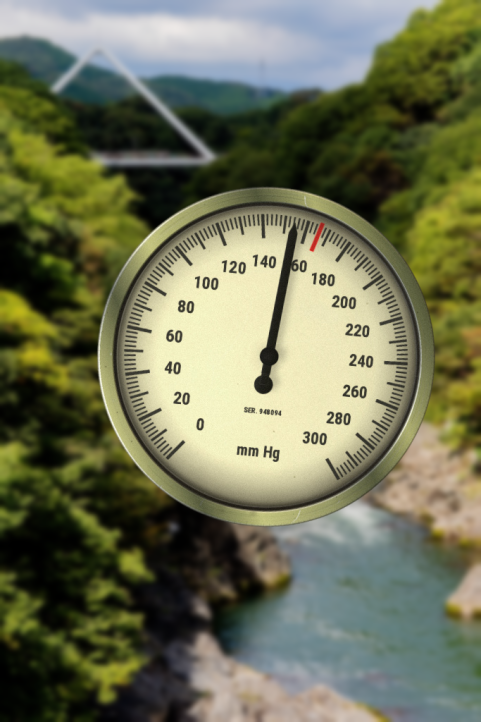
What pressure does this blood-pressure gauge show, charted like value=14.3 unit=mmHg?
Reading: value=154 unit=mmHg
